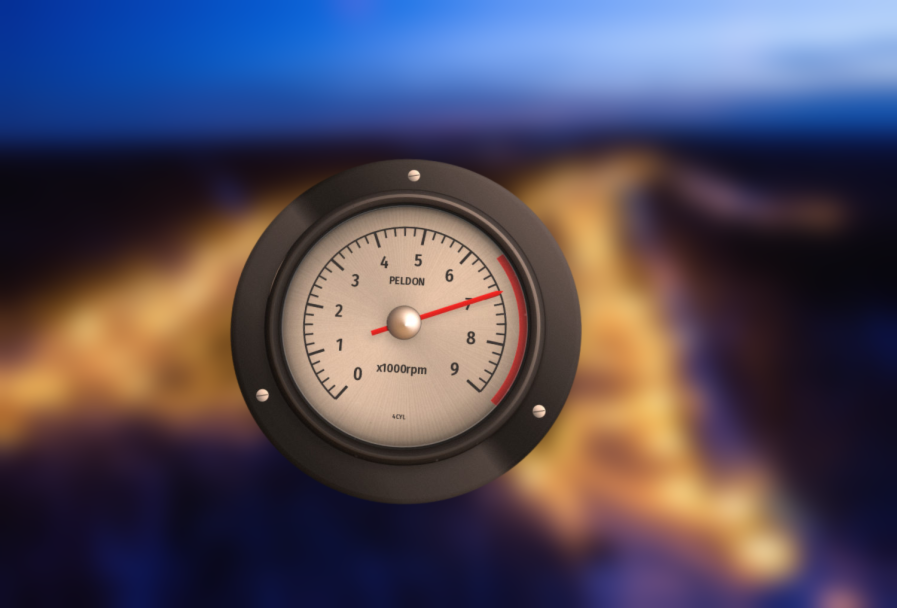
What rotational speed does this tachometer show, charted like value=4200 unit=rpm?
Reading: value=7000 unit=rpm
